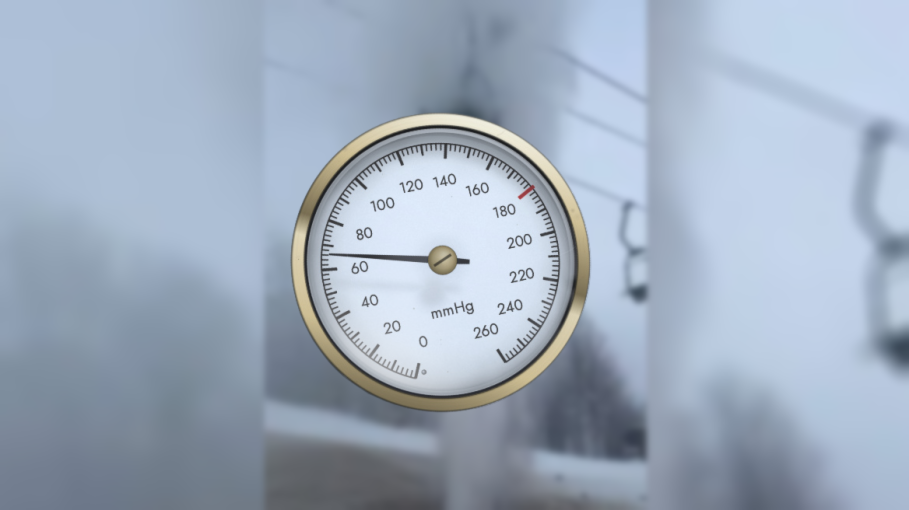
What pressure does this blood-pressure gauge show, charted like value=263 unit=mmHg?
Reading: value=66 unit=mmHg
